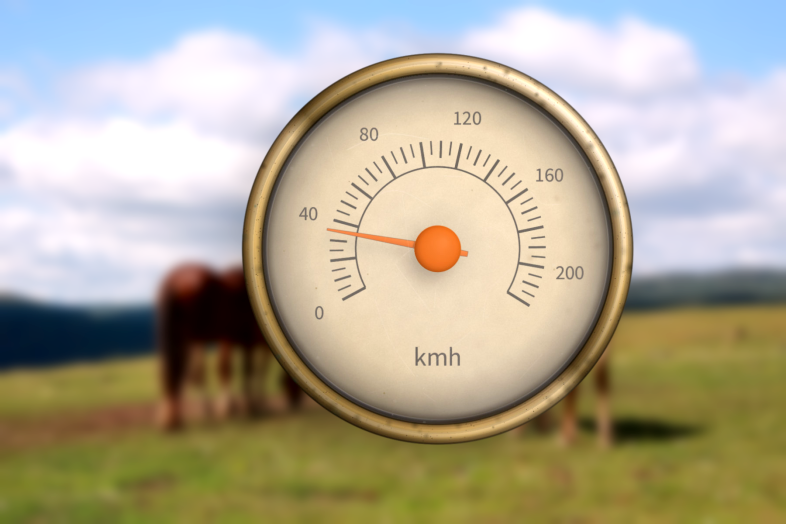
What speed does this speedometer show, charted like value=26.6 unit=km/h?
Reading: value=35 unit=km/h
